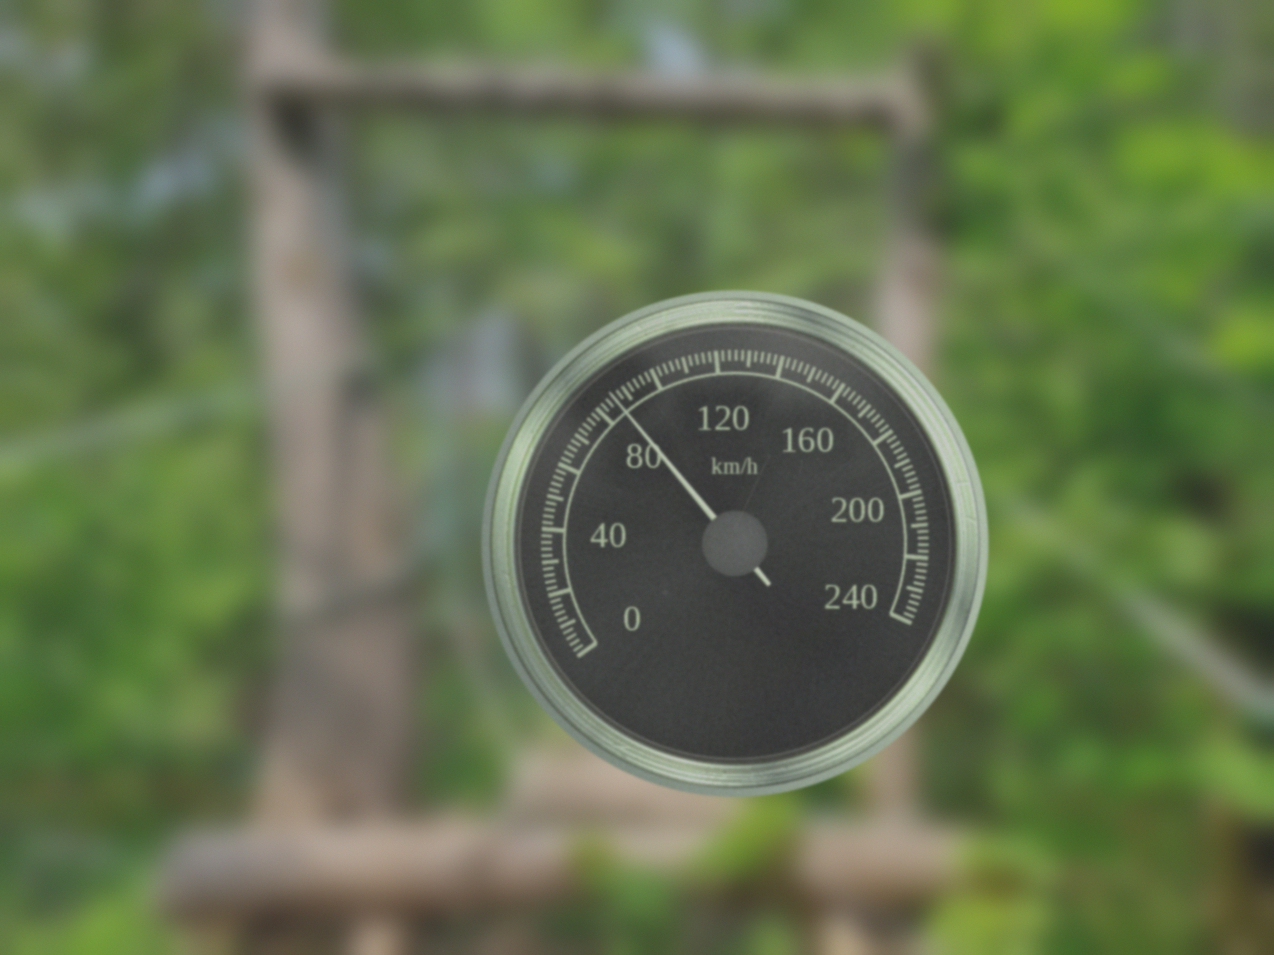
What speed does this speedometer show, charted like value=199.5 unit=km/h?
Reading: value=86 unit=km/h
